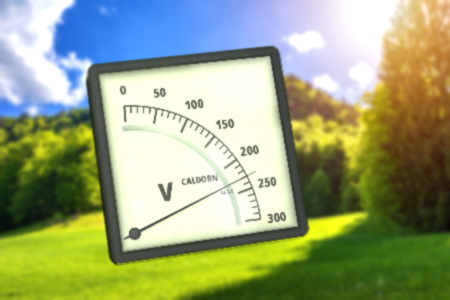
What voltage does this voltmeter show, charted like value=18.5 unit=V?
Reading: value=230 unit=V
